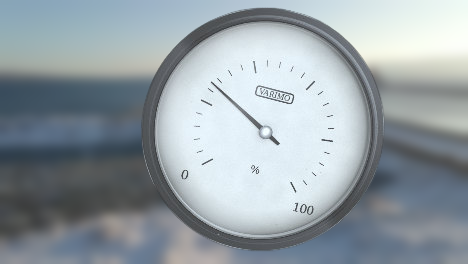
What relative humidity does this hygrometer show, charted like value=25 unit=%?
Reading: value=26 unit=%
